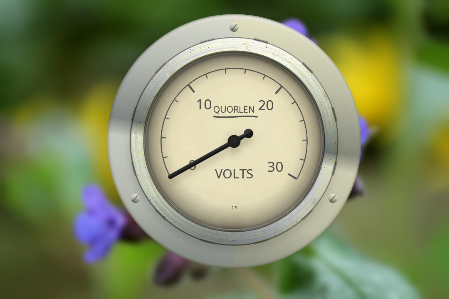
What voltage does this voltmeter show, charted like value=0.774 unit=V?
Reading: value=0 unit=V
